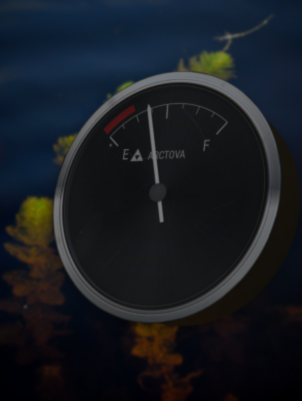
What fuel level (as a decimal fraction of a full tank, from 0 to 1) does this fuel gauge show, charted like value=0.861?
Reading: value=0.375
